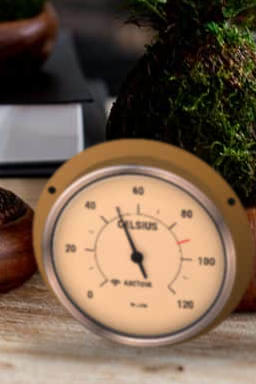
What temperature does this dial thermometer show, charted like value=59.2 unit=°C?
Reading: value=50 unit=°C
